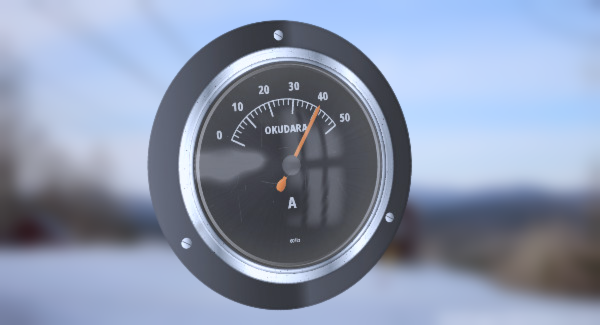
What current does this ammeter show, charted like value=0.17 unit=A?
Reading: value=40 unit=A
